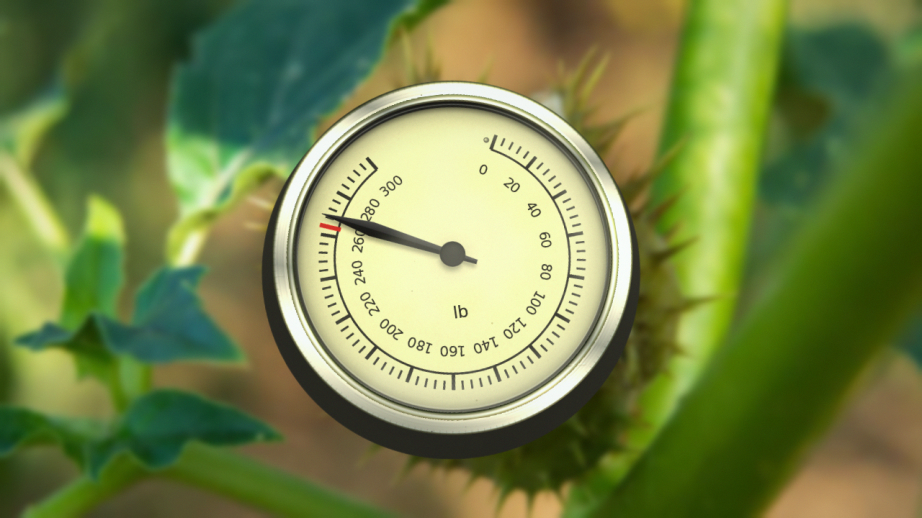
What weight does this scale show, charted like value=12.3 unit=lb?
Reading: value=268 unit=lb
